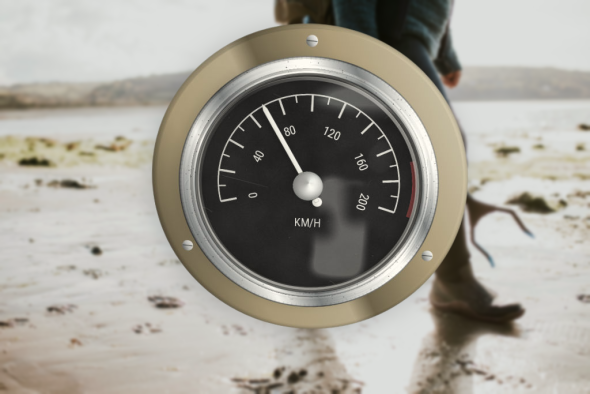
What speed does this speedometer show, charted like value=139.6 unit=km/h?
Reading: value=70 unit=km/h
